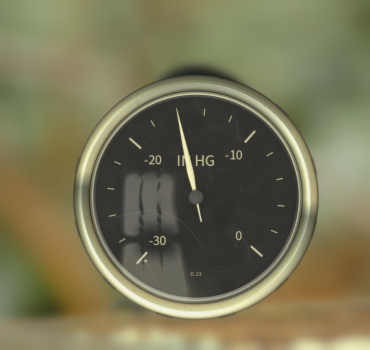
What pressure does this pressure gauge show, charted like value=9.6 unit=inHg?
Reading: value=-16 unit=inHg
